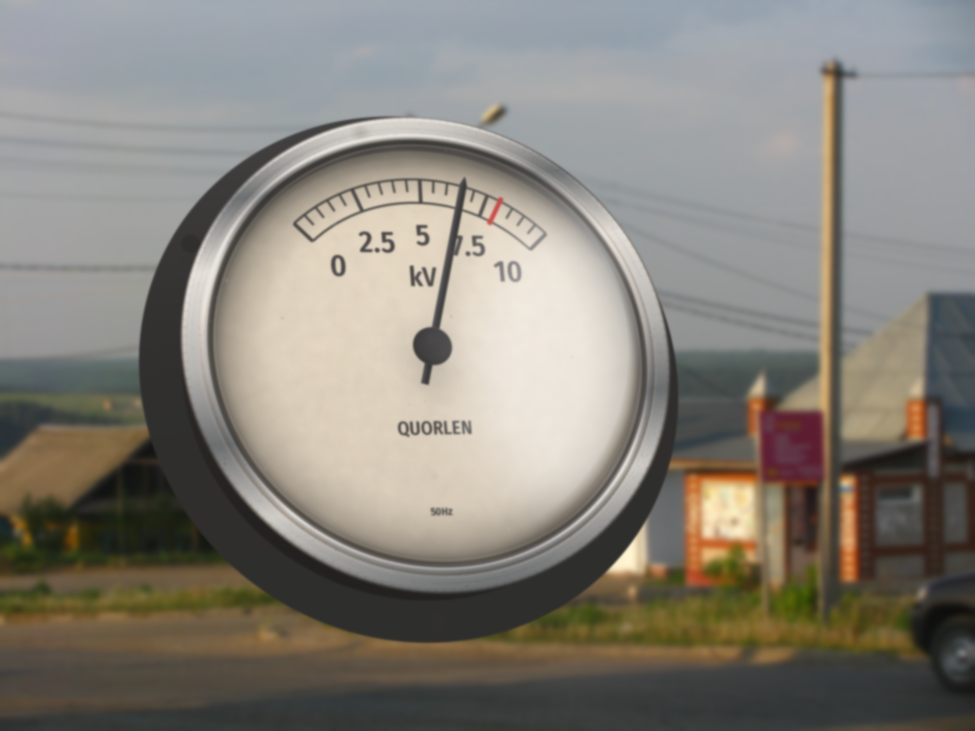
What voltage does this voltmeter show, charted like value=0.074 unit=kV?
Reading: value=6.5 unit=kV
